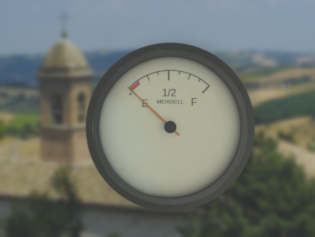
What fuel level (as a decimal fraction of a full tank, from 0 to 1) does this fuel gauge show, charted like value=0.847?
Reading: value=0
